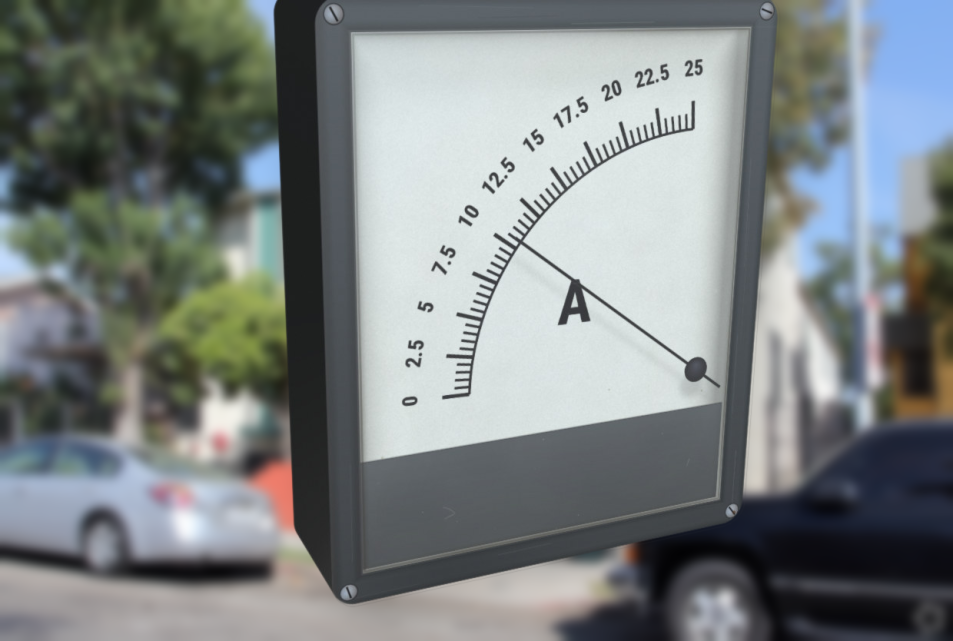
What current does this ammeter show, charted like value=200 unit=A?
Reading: value=10.5 unit=A
